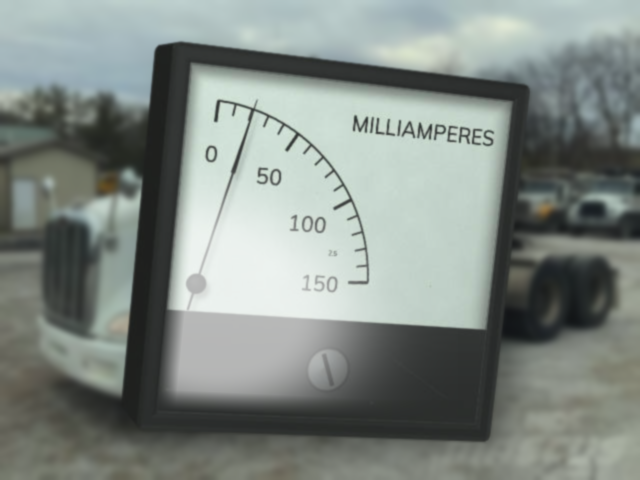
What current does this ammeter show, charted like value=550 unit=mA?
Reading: value=20 unit=mA
